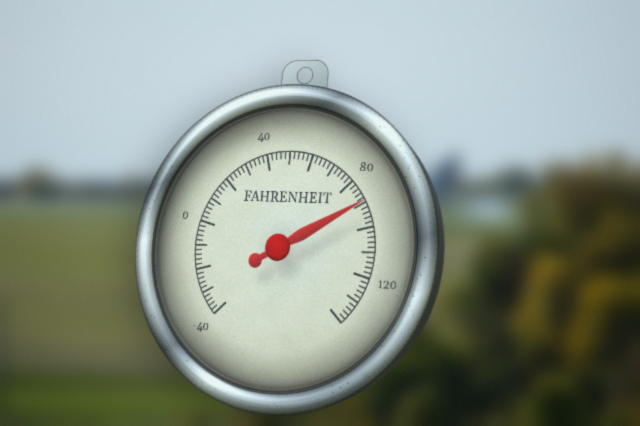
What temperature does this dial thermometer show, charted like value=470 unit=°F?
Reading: value=90 unit=°F
